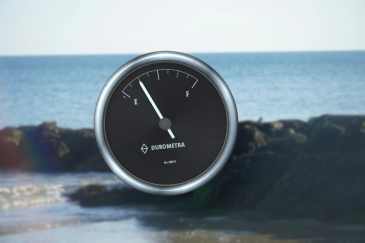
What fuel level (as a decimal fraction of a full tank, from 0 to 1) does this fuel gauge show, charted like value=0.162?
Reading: value=0.25
